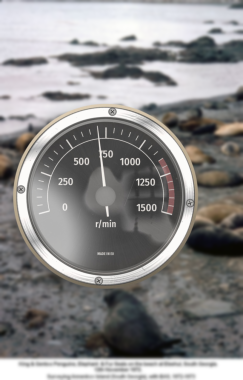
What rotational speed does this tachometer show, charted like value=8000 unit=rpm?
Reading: value=700 unit=rpm
